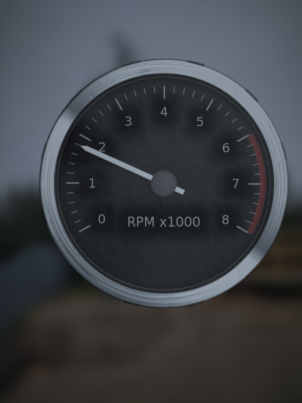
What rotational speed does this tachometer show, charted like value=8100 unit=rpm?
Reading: value=1800 unit=rpm
